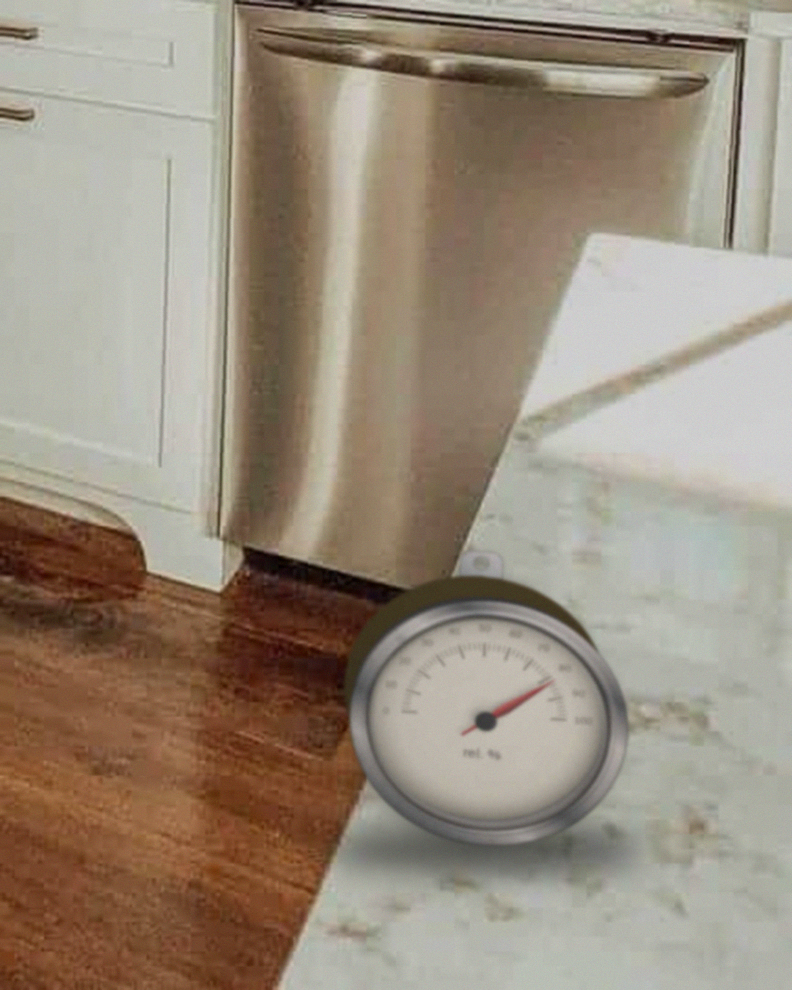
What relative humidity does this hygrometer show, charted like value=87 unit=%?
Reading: value=80 unit=%
